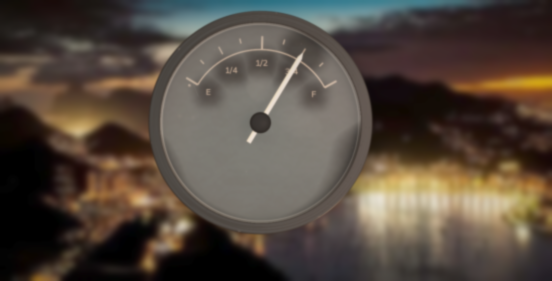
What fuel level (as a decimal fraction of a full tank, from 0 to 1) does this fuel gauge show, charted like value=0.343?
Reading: value=0.75
